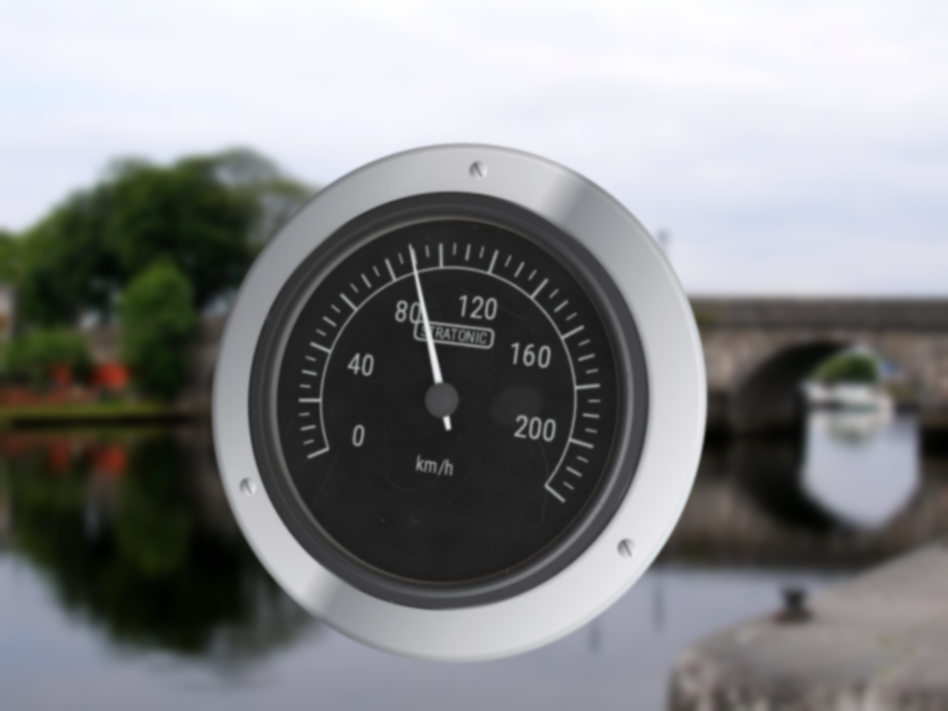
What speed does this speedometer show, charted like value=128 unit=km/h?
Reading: value=90 unit=km/h
